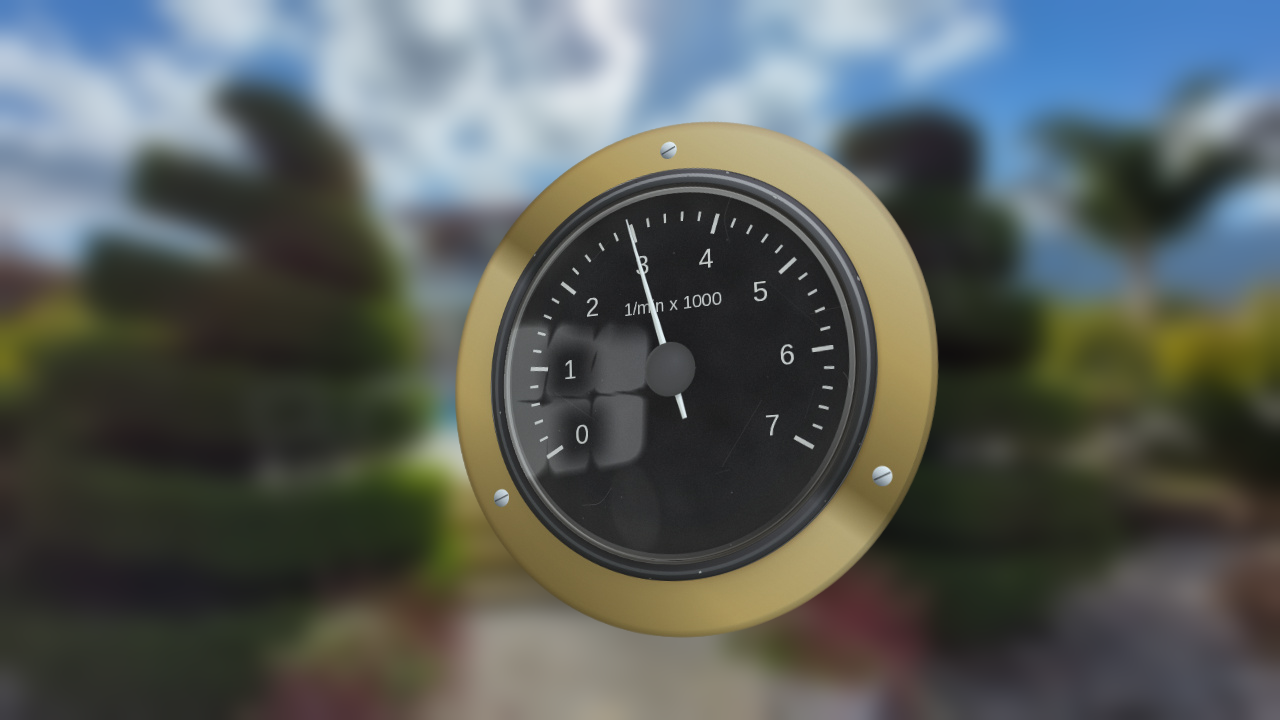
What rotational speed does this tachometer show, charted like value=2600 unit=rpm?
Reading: value=3000 unit=rpm
